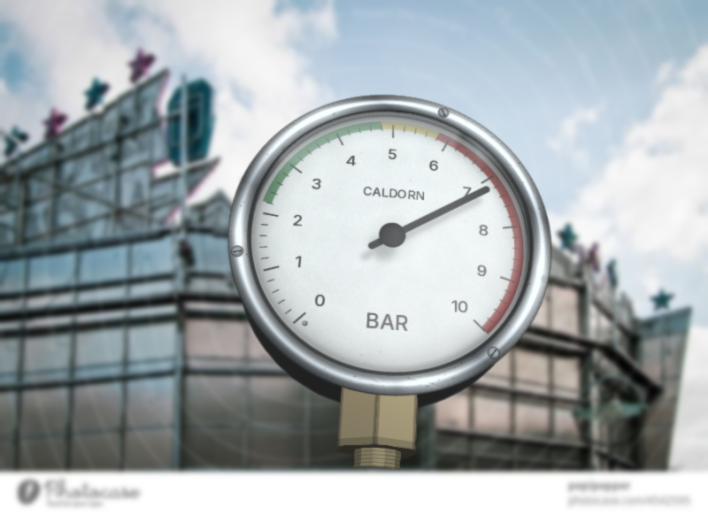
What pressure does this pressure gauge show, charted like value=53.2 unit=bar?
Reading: value=7.2 unit=bar
